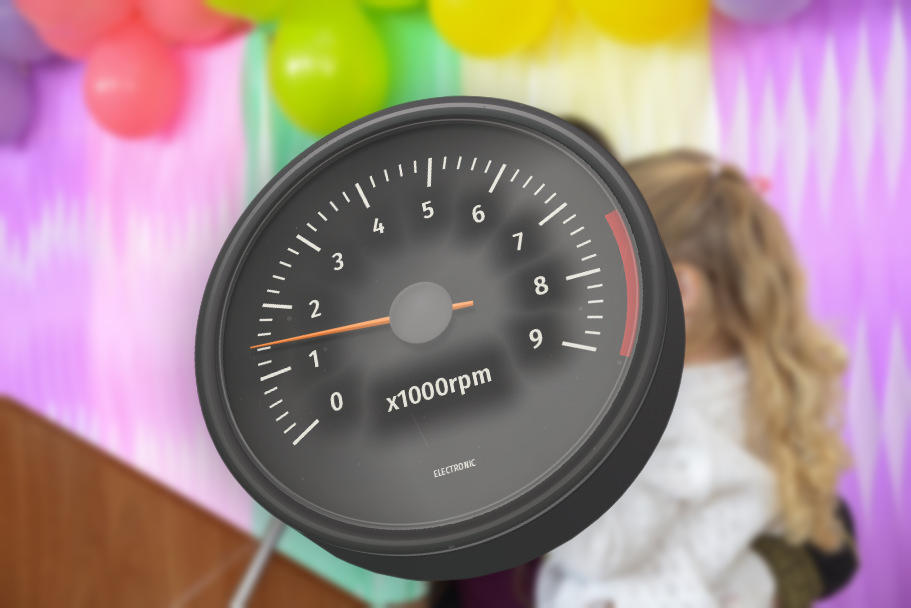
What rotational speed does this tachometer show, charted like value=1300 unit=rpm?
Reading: value=1400 unit=rpm
